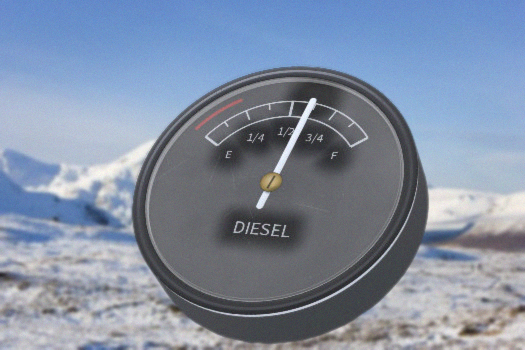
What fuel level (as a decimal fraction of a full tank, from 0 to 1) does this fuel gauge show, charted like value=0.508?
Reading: value=0.625
